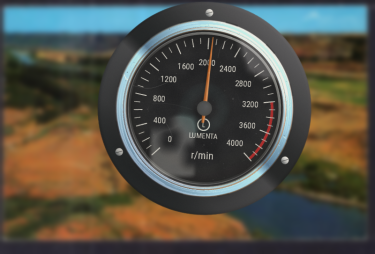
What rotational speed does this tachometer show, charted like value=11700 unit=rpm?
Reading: value=2050 unit=rpm
